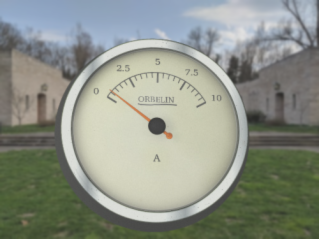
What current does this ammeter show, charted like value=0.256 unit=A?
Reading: value=0.5 unit=A
